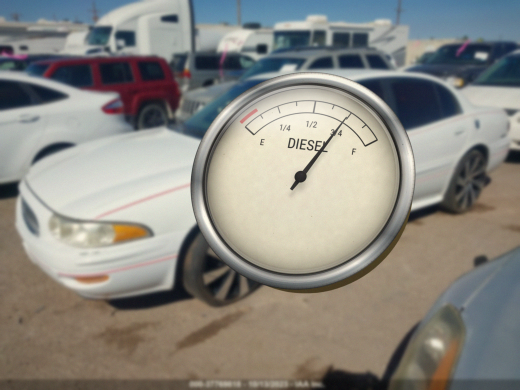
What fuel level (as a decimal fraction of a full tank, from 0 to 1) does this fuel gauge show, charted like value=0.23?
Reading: value=0.75
